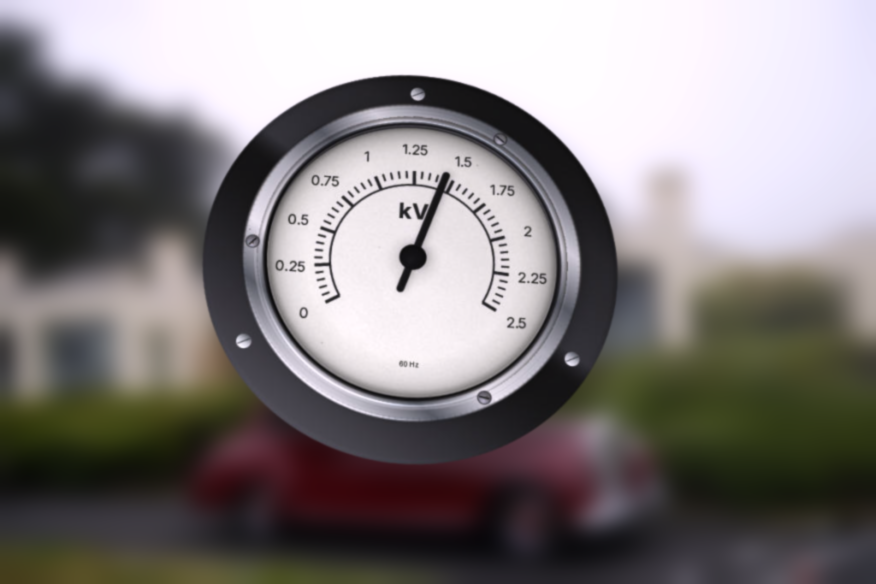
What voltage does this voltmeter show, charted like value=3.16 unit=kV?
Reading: value=1.45 unit=kV
